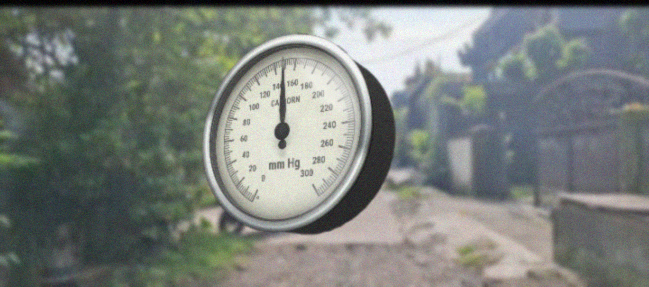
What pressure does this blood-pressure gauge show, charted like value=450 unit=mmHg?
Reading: value=150 unit=mmHg
